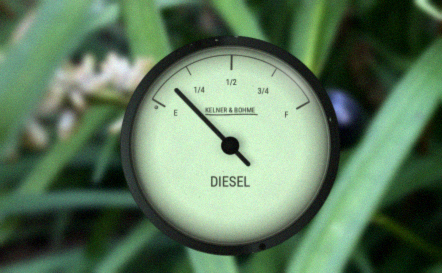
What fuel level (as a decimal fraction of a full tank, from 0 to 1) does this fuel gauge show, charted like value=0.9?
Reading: value=0.125
